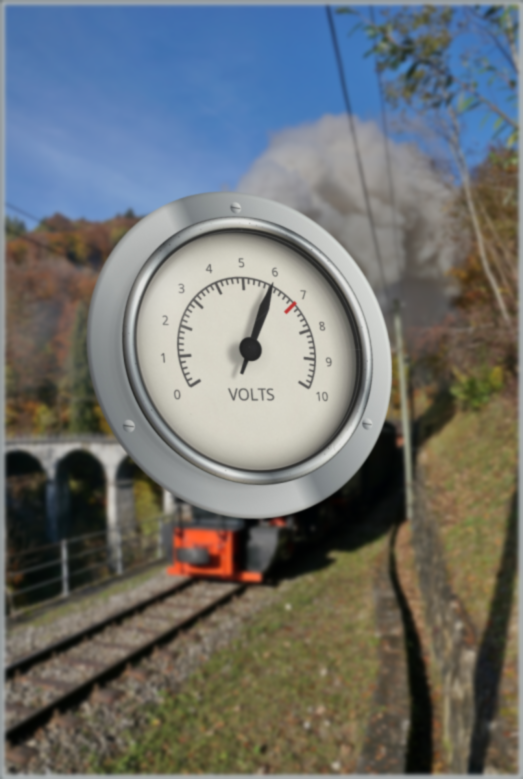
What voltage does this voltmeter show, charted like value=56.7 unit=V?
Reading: value=6 unit=V
